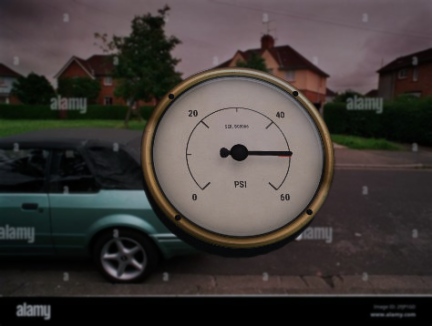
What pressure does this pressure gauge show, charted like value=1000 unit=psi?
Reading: value=50 unit=psi
